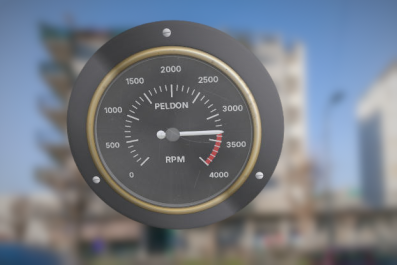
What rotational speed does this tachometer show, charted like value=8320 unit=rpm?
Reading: value=3300 unit=rpm
